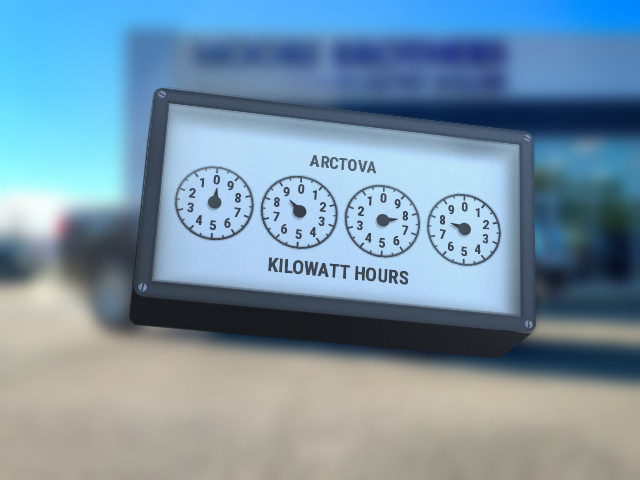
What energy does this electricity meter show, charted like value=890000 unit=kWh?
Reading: value=9878 unit=kWh
